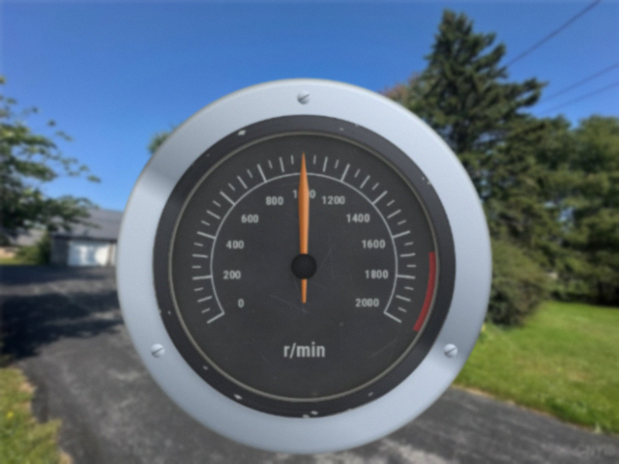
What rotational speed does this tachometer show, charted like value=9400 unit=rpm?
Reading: value=1000 unit=rpm
